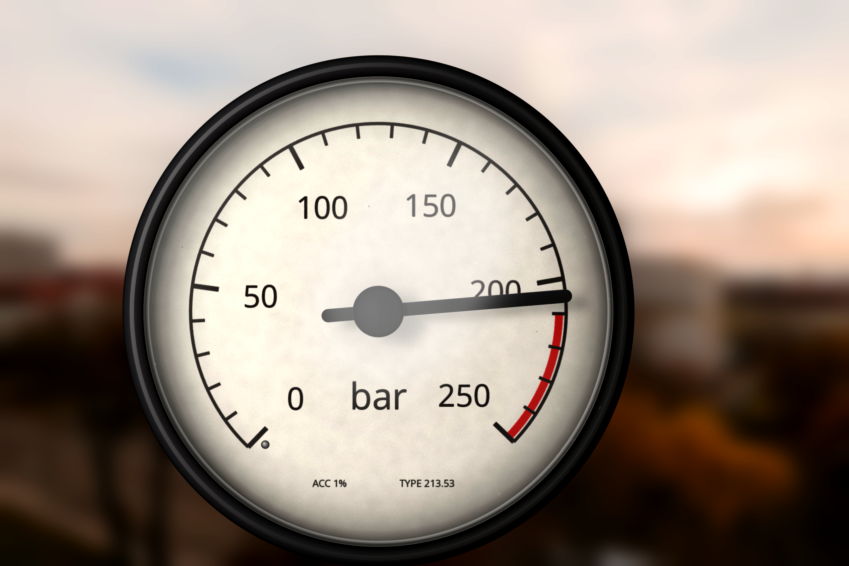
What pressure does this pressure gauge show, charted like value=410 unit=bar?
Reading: value=205 unit=bar
